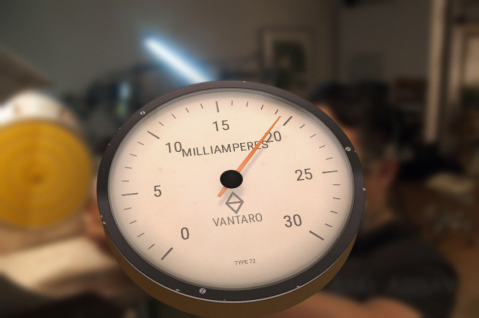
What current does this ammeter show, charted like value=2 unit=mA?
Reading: value=19.5 unit=mA
